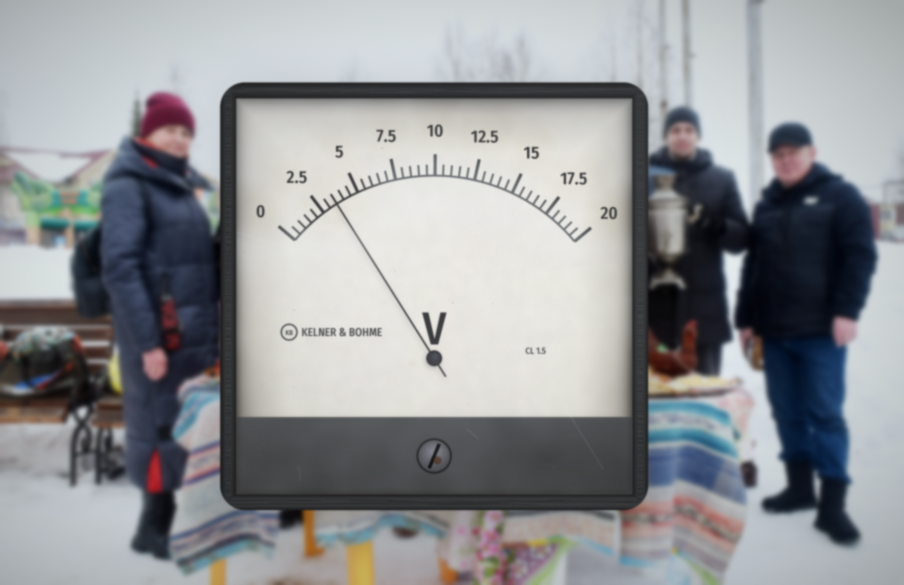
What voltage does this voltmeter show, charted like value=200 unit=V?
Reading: value=3.5 unit=V
